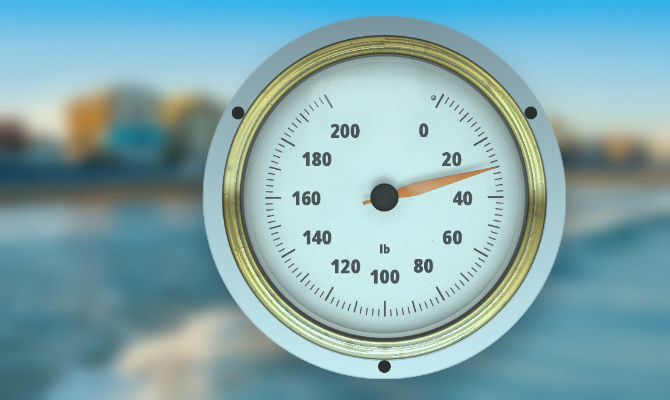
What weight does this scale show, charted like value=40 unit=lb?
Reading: value=30 unit=lb
